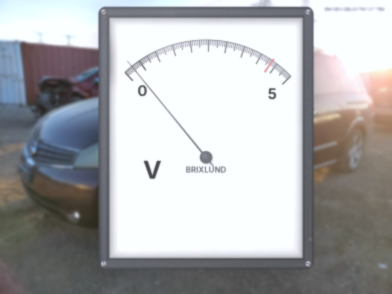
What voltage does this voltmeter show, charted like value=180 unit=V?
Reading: value=0.25 unit=V
